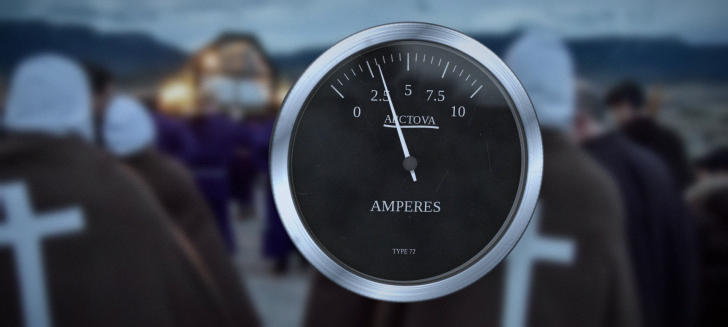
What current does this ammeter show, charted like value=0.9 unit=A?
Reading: value=3 unit=A
